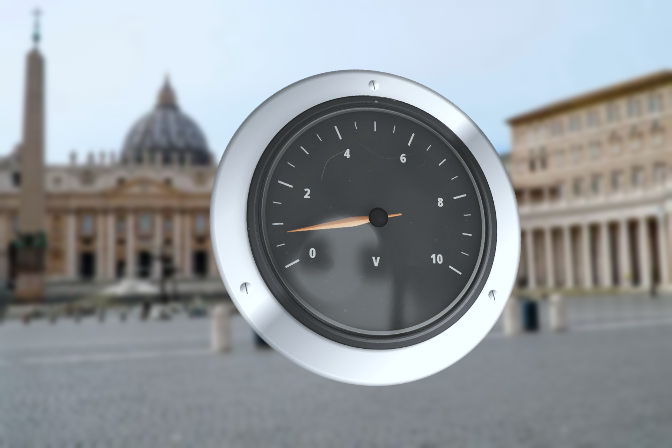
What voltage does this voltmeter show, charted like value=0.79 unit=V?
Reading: value=0.75 unit=V
